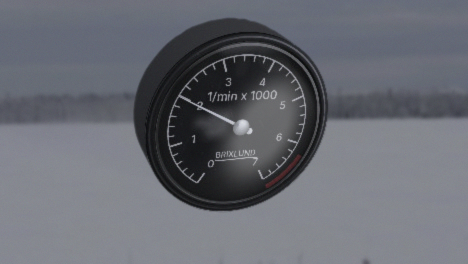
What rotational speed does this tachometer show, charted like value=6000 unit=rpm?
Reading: value=2000 unit=rpm
